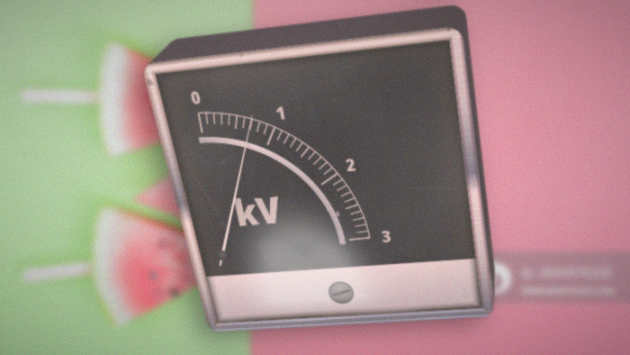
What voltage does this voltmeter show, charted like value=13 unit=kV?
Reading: value=0.7 unit=kV
